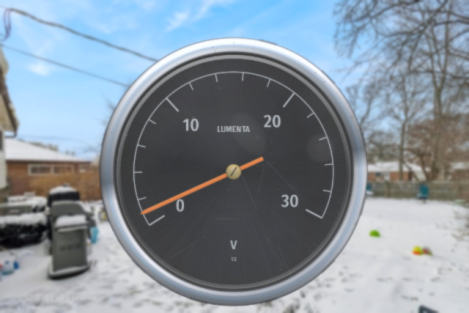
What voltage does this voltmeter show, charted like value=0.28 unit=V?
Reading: value=1 unit=V
